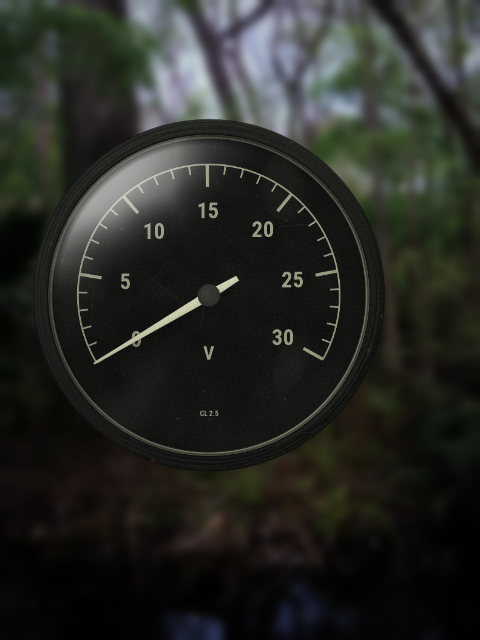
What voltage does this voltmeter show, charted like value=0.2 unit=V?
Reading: value=0 unit=V
